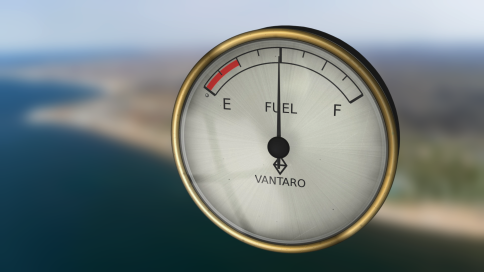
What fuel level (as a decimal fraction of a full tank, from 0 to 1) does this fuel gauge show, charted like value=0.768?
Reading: value=0.5
